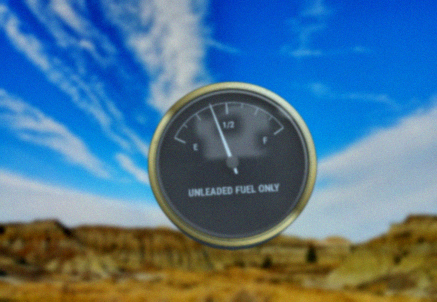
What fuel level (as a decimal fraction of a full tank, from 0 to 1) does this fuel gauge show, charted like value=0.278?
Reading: value=0.375
